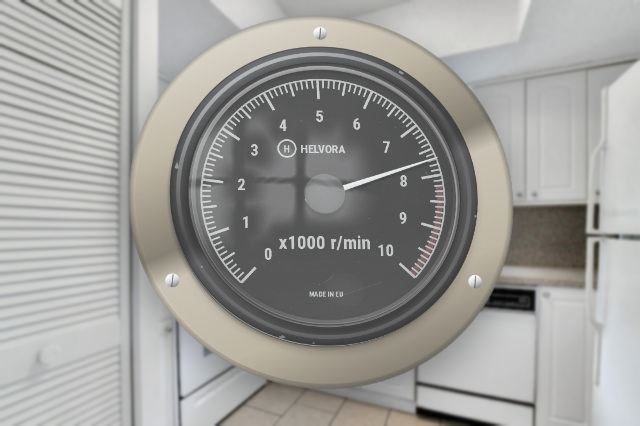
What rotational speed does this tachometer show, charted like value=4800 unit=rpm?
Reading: value=7700 unit=rpm
